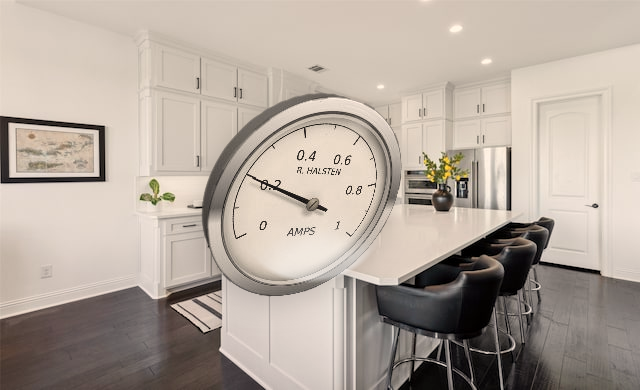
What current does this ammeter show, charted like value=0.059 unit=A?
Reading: value=0.2 unit=A
